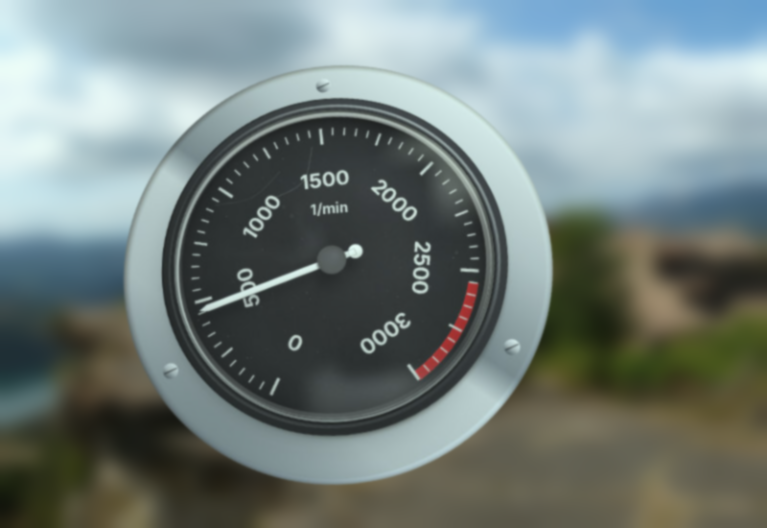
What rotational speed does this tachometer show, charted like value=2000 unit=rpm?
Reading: value=450 unit=rpm
